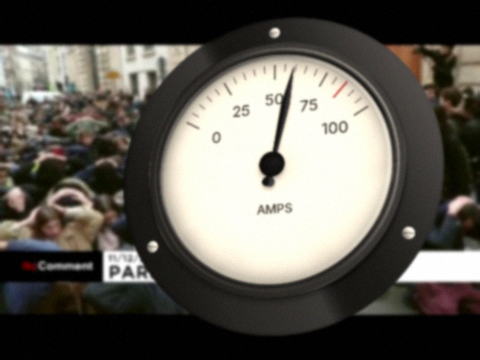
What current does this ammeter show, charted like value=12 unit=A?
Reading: value=60 unit=A
